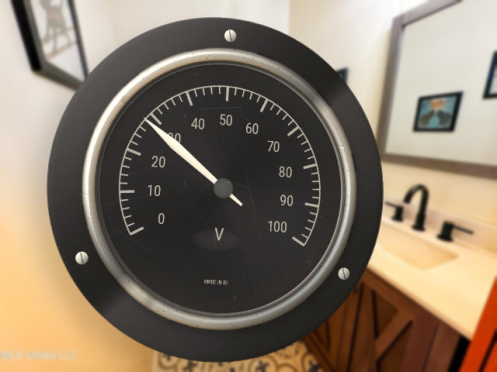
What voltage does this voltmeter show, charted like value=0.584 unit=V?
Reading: value=28 unit=V
